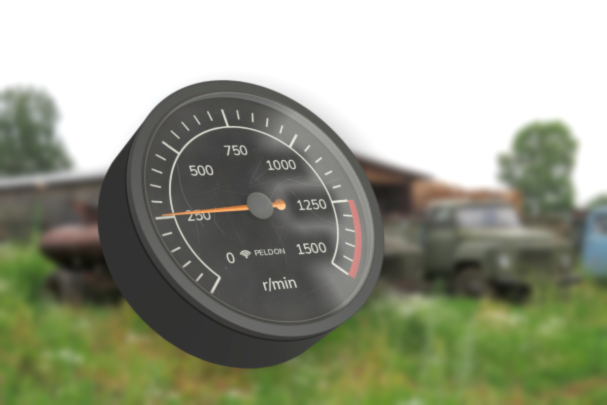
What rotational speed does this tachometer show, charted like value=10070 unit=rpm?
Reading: value=250 unit=rpm
